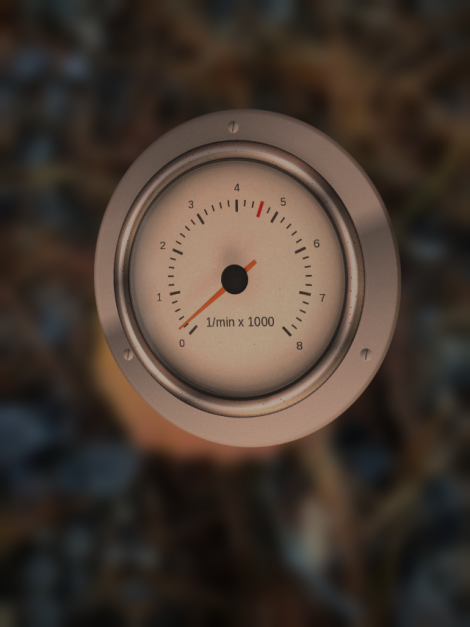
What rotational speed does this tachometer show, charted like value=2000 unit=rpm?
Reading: value=200 unit=rpm
